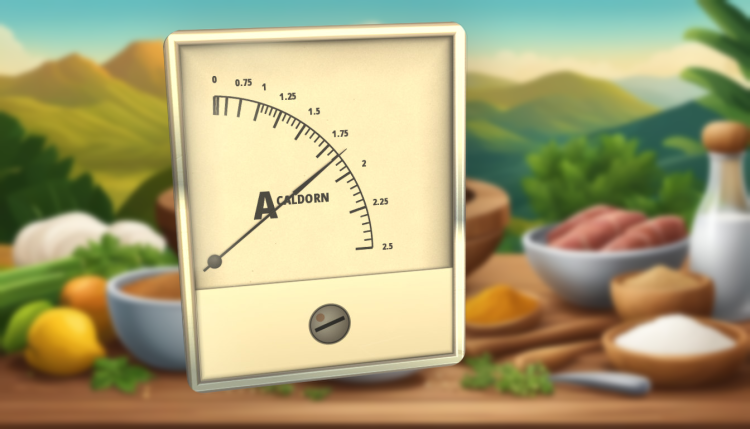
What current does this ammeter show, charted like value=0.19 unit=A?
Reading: value=1.85 unit=A
